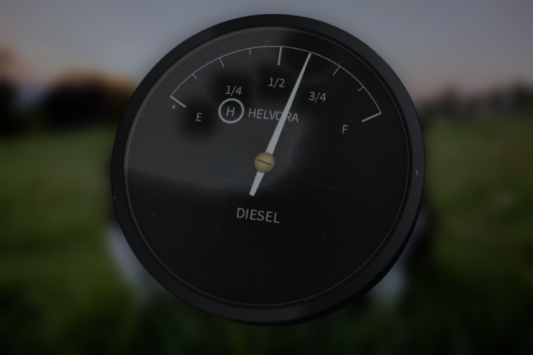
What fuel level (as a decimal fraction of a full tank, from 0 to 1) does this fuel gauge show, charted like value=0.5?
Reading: value=0.625
